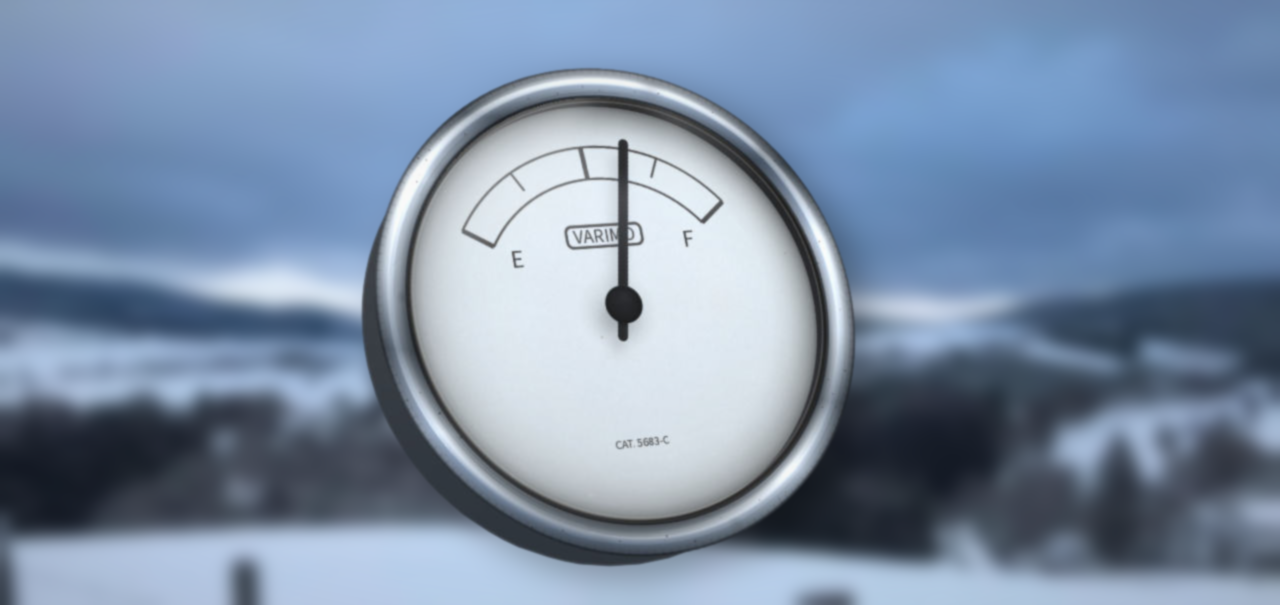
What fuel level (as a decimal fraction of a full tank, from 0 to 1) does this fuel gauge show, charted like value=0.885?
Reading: value=0.625
